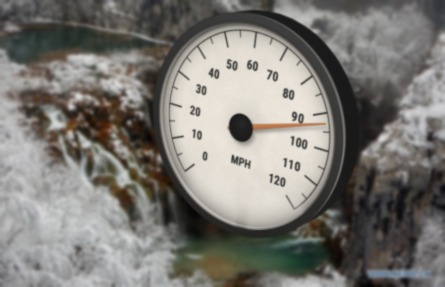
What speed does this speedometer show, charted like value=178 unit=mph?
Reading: value=92.5 unit=mph
